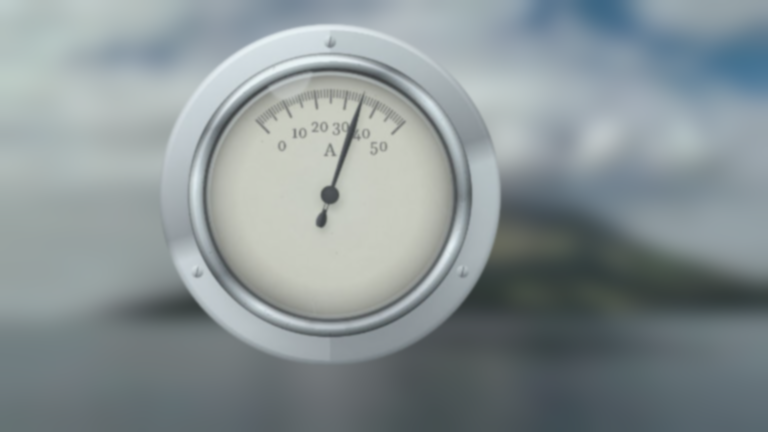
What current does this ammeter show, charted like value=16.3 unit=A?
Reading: value=35 unit=A
